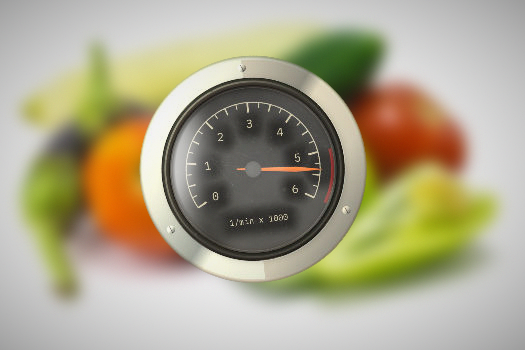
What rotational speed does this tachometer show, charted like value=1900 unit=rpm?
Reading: value=5375 unit=rpm
